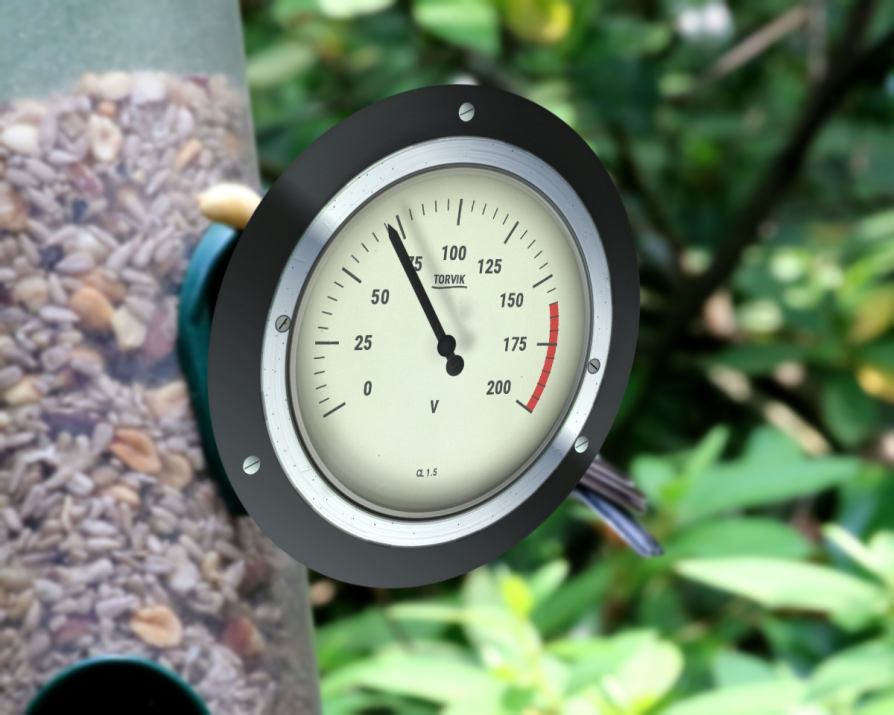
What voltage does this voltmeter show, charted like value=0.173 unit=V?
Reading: value=70 unit=V
